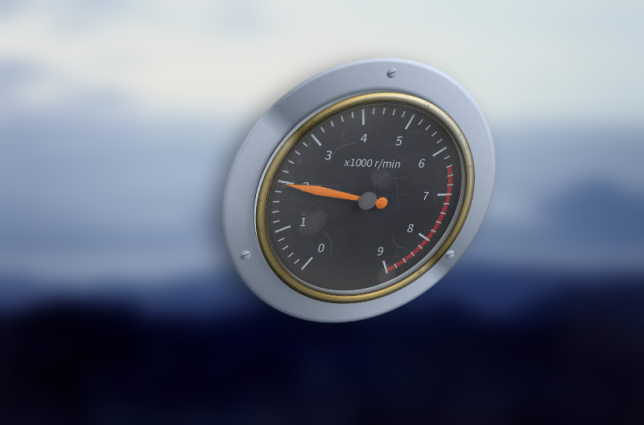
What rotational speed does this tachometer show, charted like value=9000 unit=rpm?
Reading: value=2000 unit=rpm
